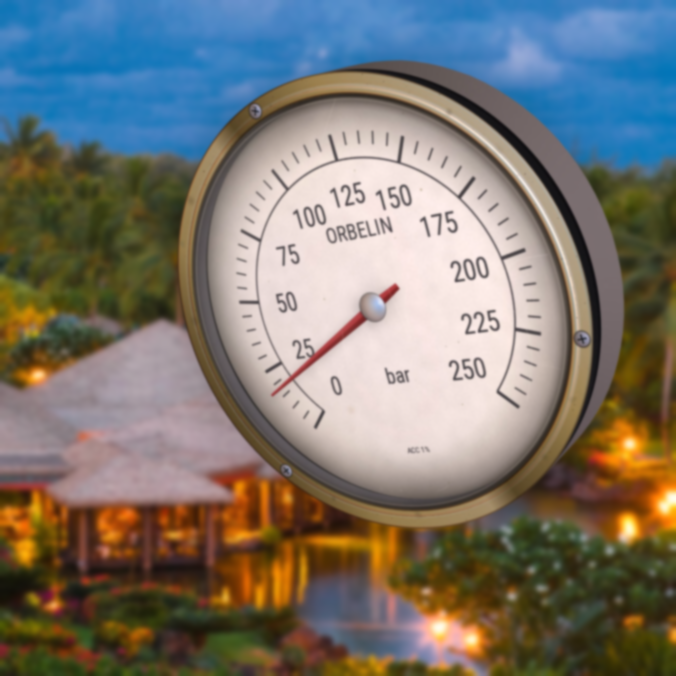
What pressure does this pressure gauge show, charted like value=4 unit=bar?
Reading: value=17.5 unit=bar
